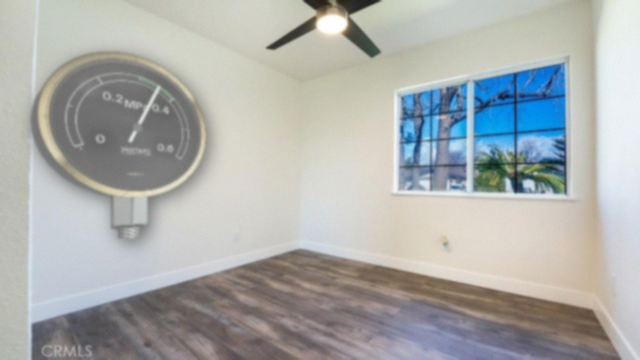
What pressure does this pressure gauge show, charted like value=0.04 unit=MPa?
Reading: value=0.35 unit=MPa
